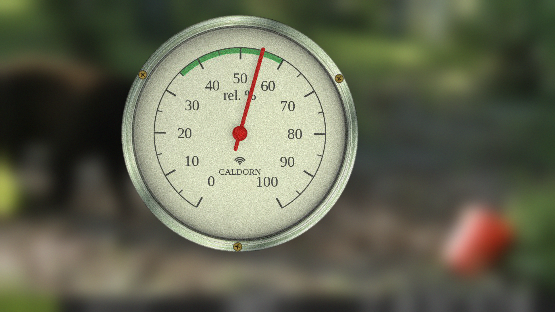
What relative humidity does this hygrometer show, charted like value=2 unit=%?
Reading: value=55 unit=%
